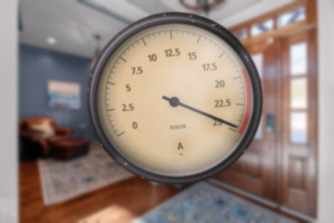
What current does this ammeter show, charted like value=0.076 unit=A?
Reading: value=24.5 unit=A
